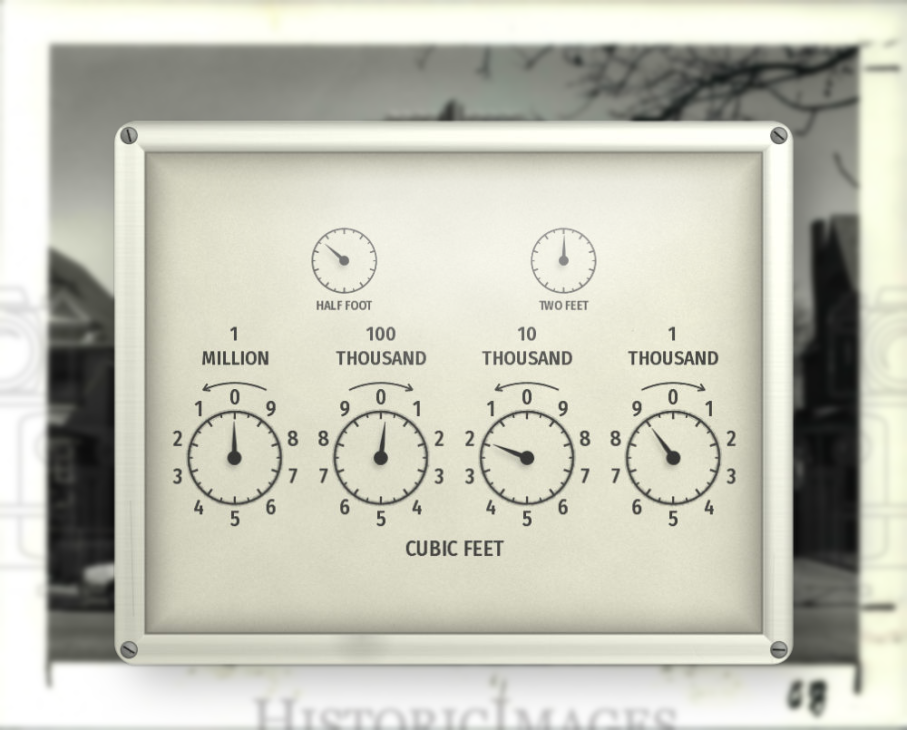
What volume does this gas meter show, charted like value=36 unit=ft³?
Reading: value=1900 unit=ft³
